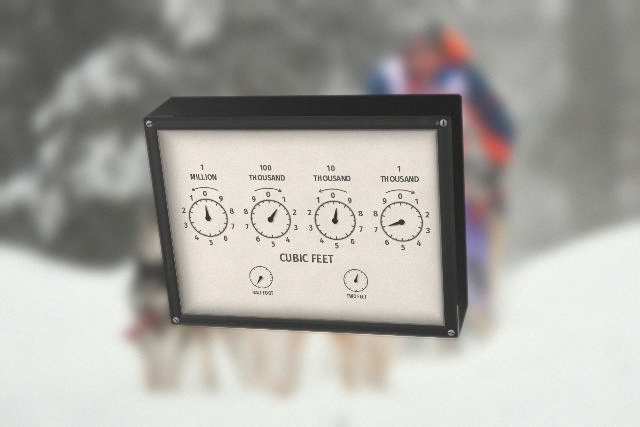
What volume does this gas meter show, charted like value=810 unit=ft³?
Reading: value=9700 unit=ft³
